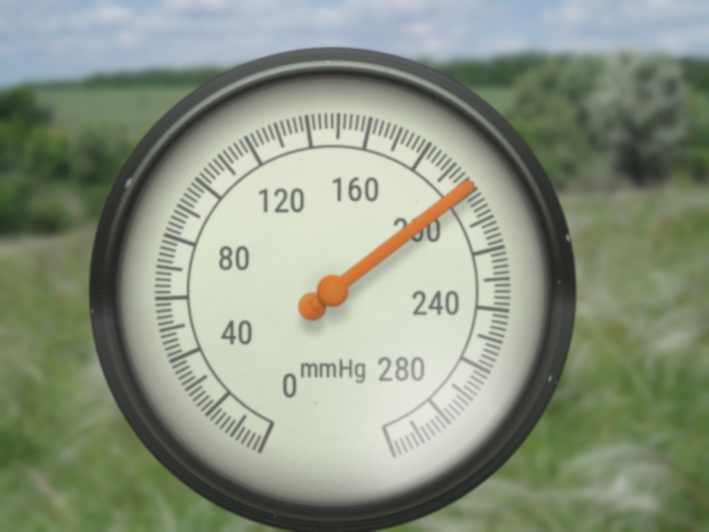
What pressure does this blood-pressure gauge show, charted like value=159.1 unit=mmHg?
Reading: value=198 unit=mmHg
